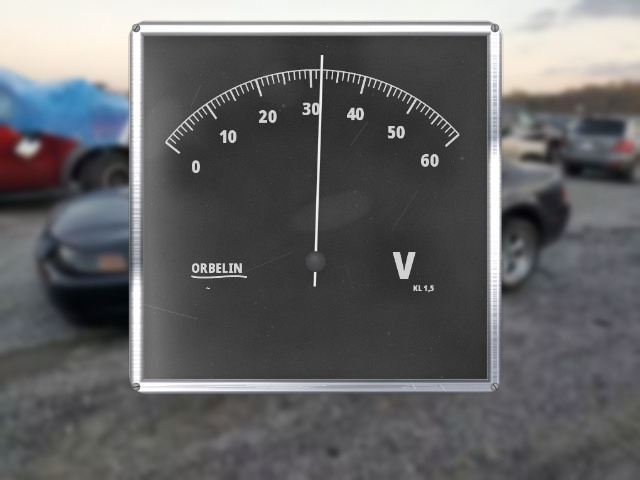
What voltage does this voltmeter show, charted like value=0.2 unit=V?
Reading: value=32 unit=V
